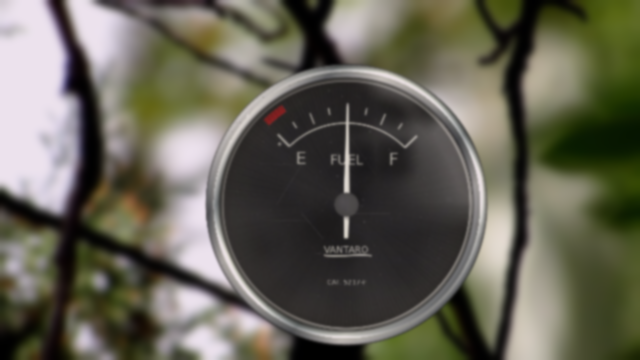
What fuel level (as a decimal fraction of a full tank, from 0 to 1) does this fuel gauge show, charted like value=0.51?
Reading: value=0.5
